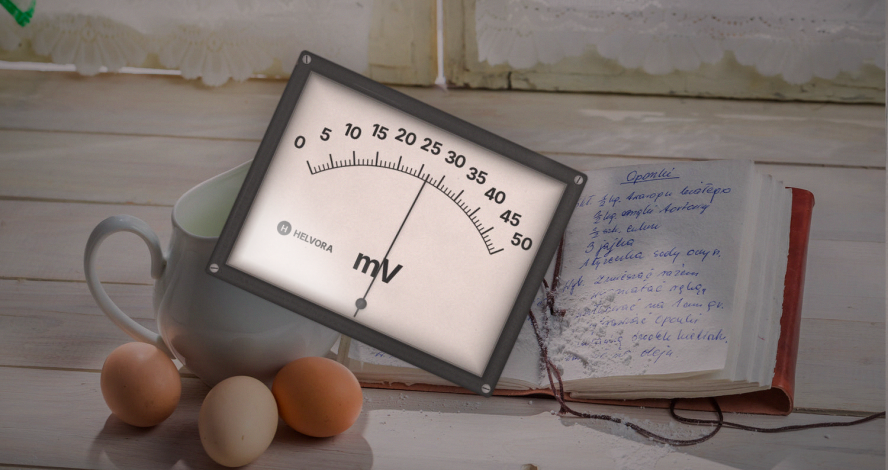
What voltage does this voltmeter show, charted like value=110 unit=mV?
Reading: value=27 unit=mV
